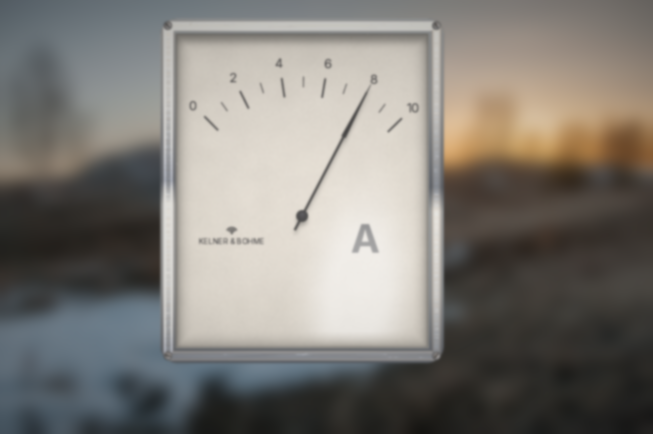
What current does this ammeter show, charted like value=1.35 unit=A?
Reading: value=8 unit=A
